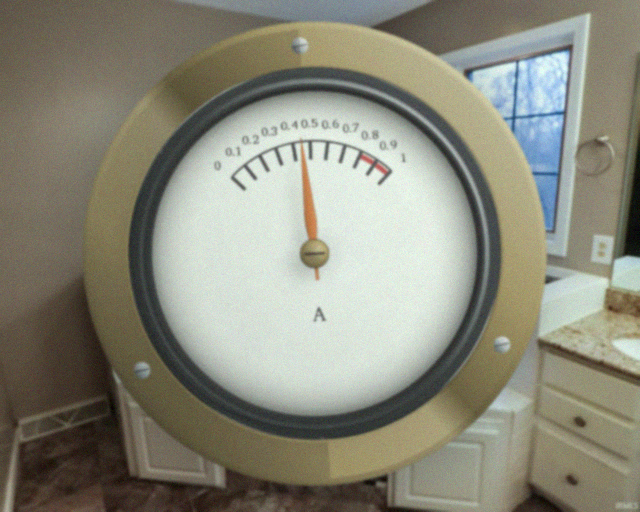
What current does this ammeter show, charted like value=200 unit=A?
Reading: value=0.45 unit=A
